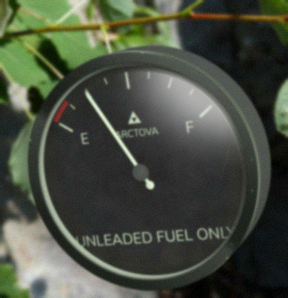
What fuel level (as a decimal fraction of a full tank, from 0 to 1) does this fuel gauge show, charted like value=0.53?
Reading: value=0.25
